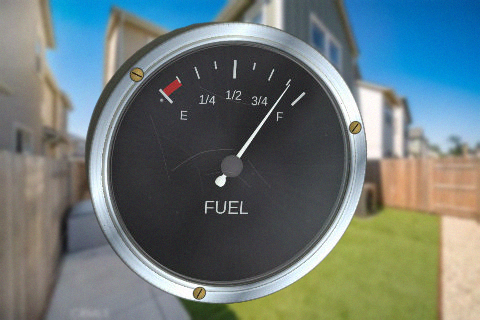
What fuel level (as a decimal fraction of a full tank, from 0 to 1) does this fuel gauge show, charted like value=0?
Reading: value=0.875
